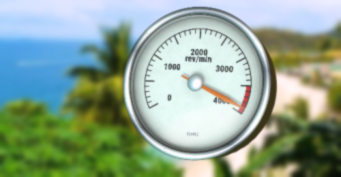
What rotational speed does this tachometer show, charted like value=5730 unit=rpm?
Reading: value=3900 unit=rpm
